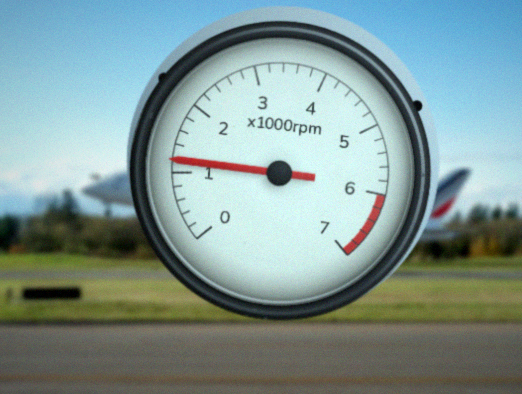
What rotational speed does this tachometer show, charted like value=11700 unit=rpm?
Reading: value=1200 unit=rpm
